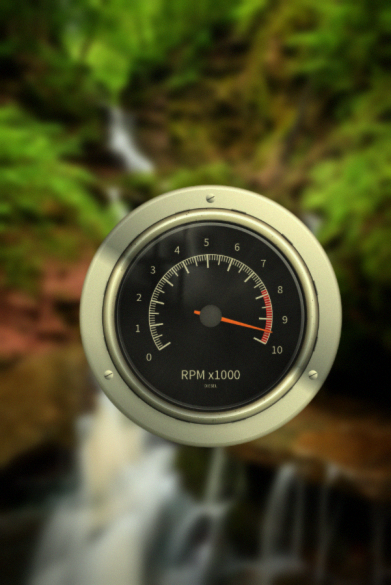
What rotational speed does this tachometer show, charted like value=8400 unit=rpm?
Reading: value=9500 unit=rpm
